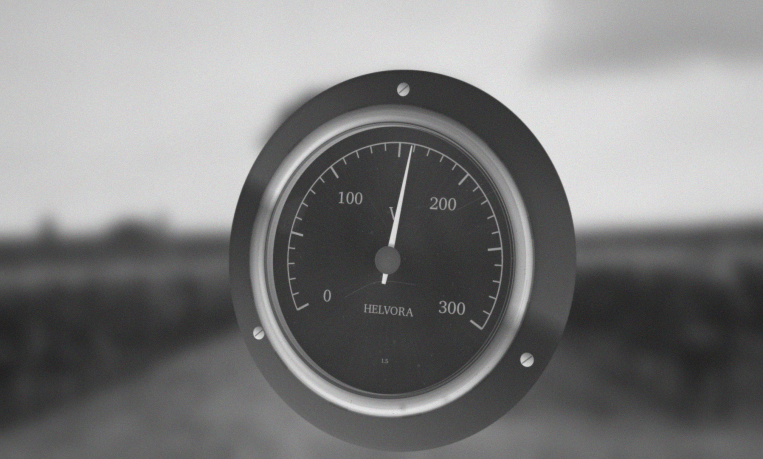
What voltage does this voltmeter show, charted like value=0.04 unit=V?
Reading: value=160 unit=V
